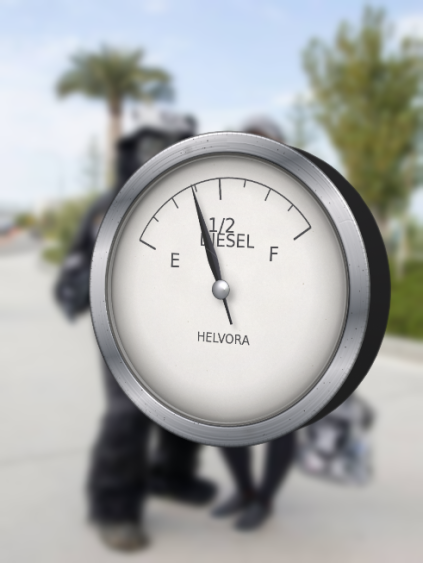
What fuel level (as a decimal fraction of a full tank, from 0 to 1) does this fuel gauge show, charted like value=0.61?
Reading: value=0.375
